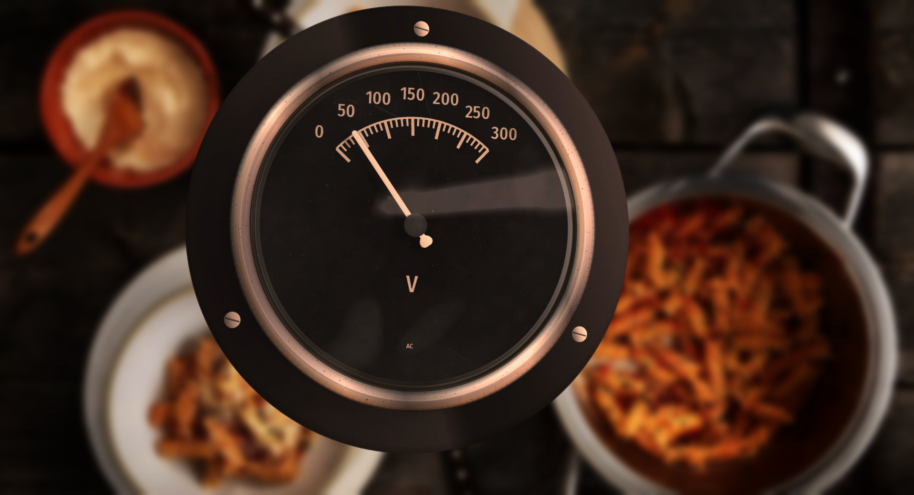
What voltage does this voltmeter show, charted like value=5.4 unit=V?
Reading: value=40 unit=V
